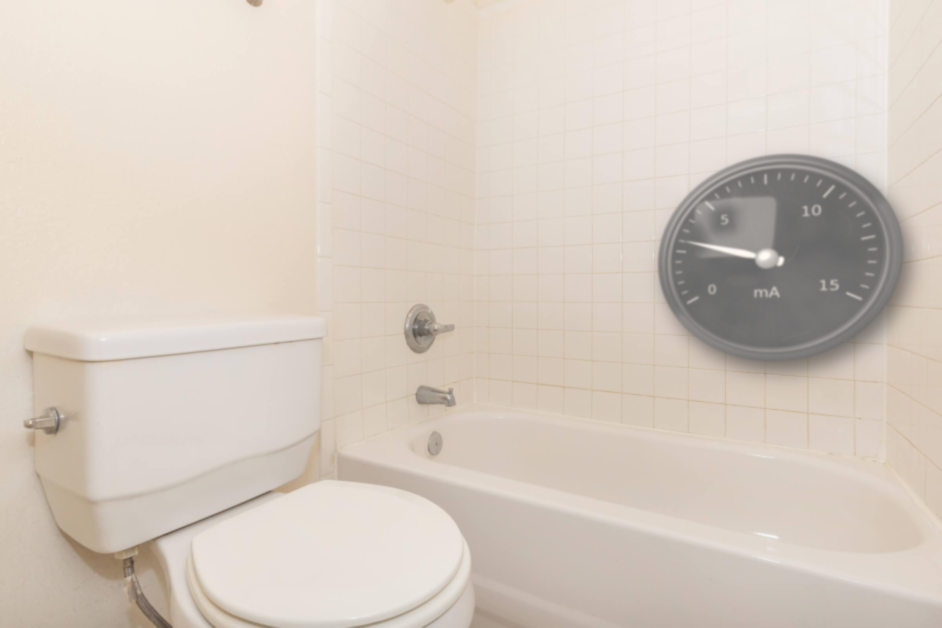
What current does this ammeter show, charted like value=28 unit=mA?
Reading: value=3 unit=mA
